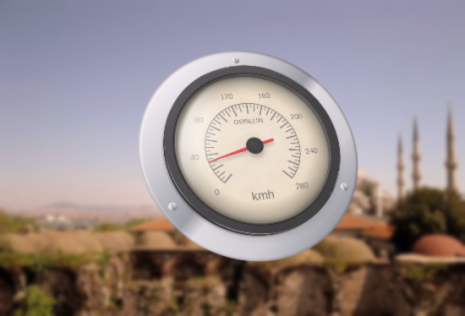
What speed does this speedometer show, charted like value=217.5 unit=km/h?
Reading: value=30 unit=km/h
